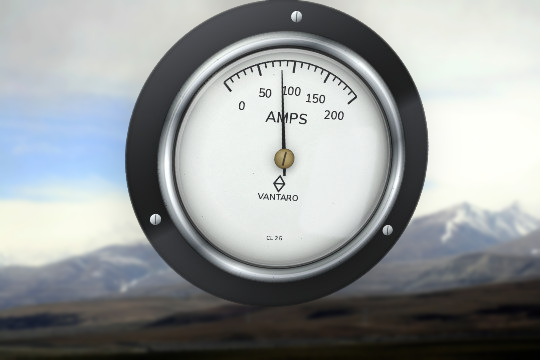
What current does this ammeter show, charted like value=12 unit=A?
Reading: value=80 unit=A
